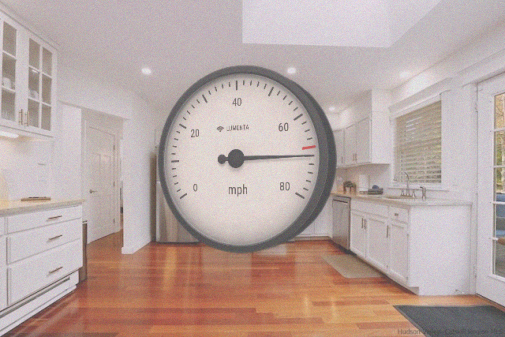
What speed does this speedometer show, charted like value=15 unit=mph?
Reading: value=70 unit=mph
